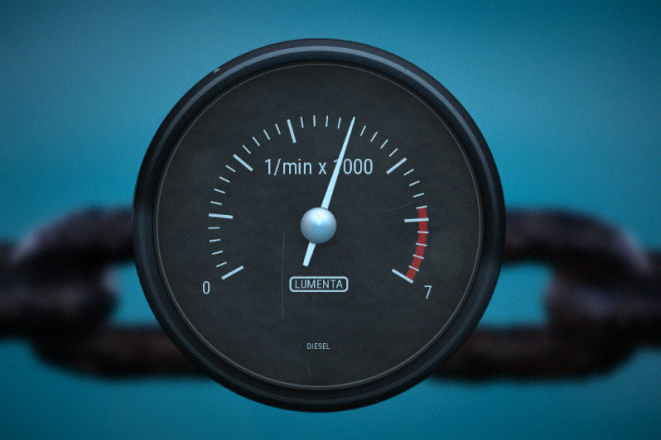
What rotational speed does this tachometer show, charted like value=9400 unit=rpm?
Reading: value=4000 unit=rpm
